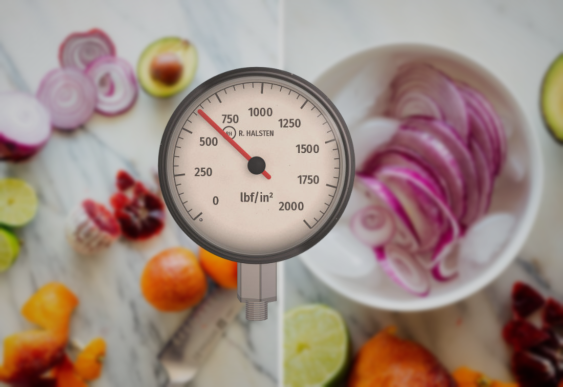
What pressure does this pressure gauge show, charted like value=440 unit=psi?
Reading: value=625 unit=psi
